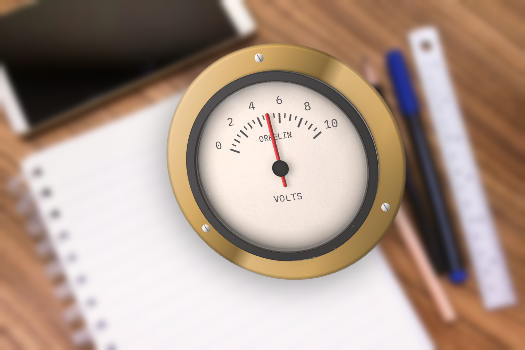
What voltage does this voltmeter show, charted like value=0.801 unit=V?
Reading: value=5 unit=V
